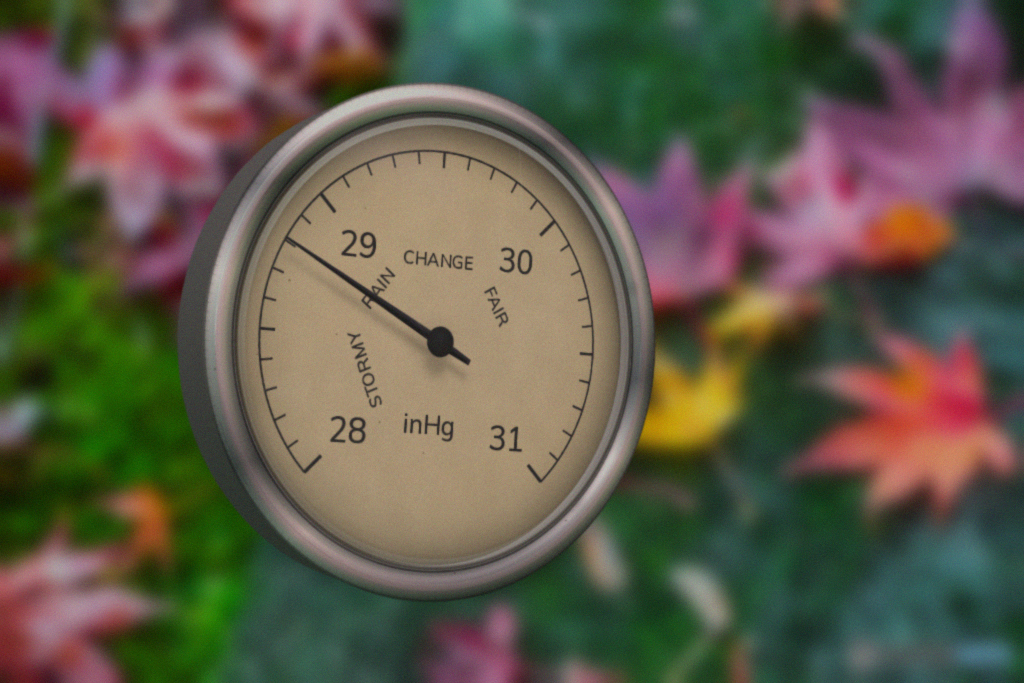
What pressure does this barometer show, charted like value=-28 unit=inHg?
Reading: value=28.8 unit=inHg
